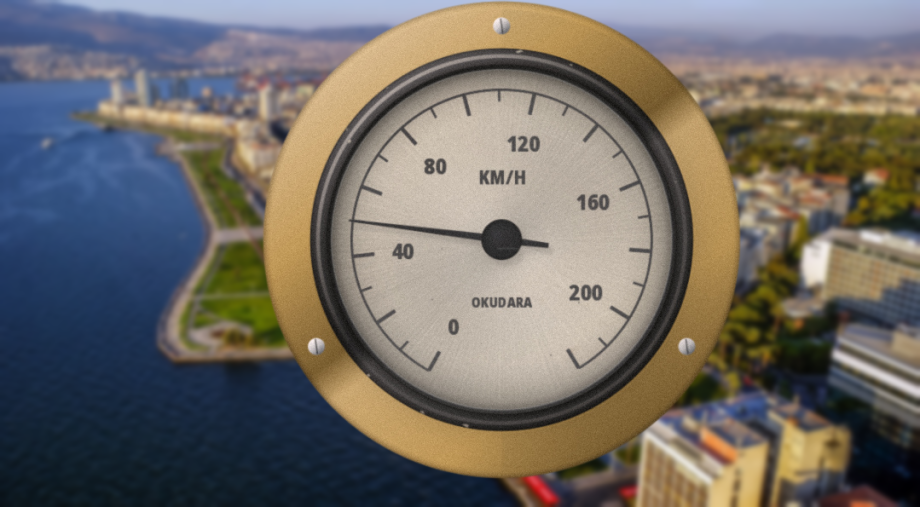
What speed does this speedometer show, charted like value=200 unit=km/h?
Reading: value=50 unit=km/h
